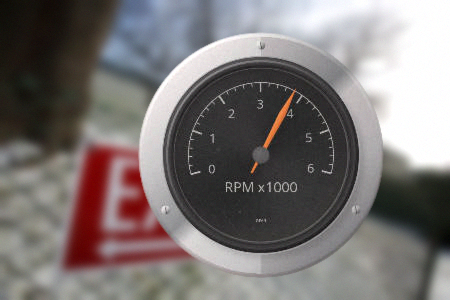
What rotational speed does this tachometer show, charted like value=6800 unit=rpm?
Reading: value=3800 unit=rpm
